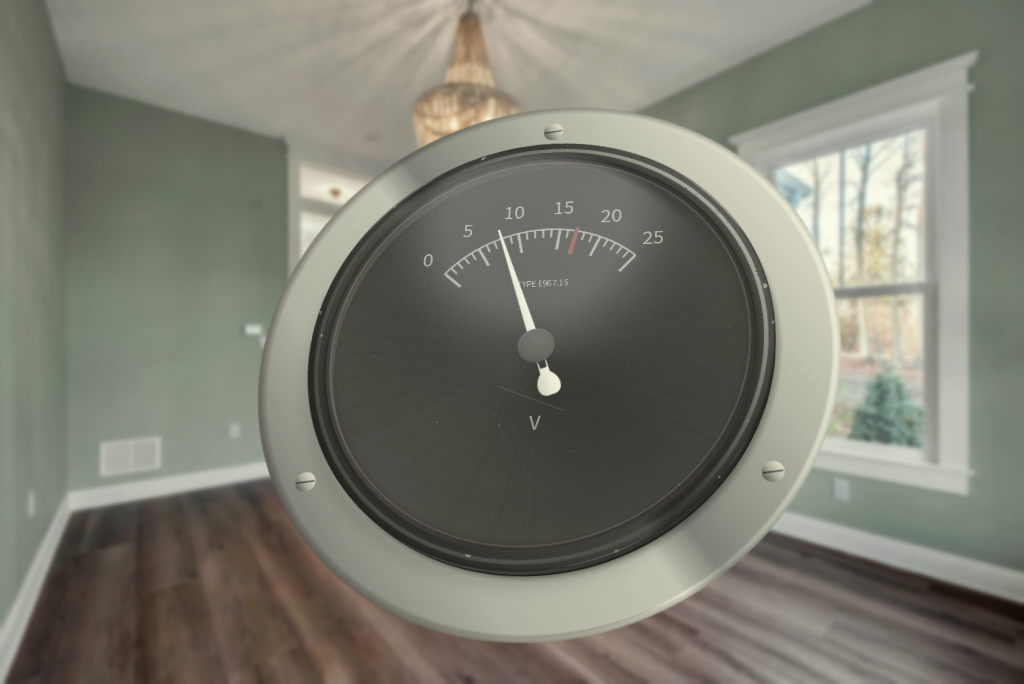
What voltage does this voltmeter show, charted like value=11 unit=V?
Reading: value=8 unit=V
